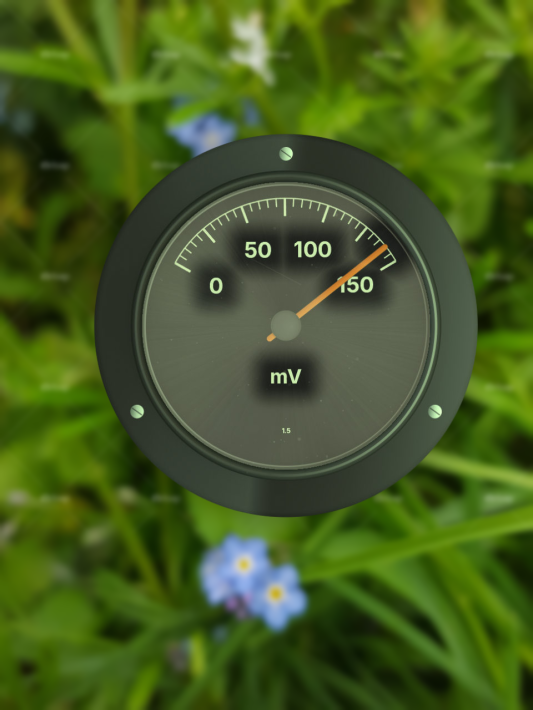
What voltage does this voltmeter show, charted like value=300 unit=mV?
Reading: value=140 unit=mV
